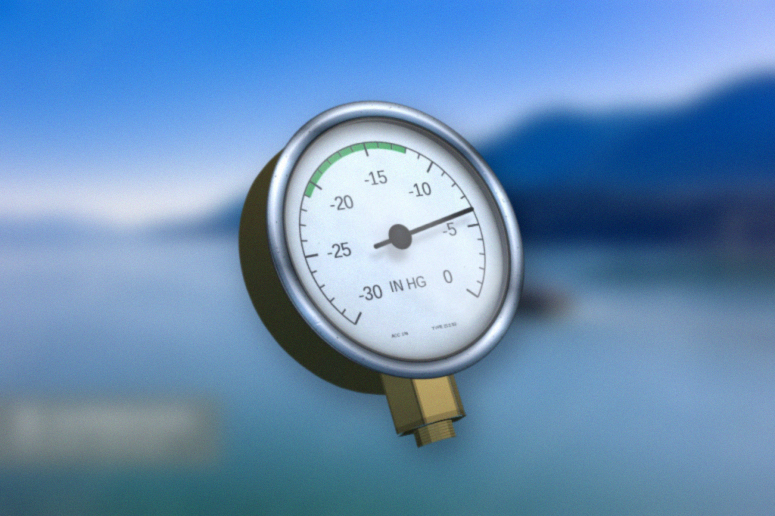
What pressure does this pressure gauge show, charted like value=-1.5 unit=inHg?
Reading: value=-6 unit=inHg
